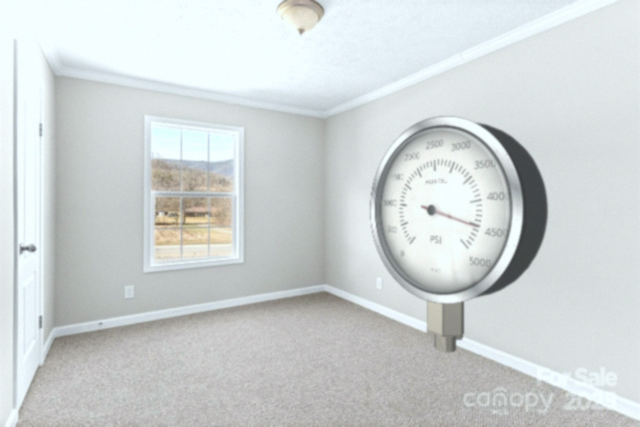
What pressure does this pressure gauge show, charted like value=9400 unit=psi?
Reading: value=4500 unit=psi
